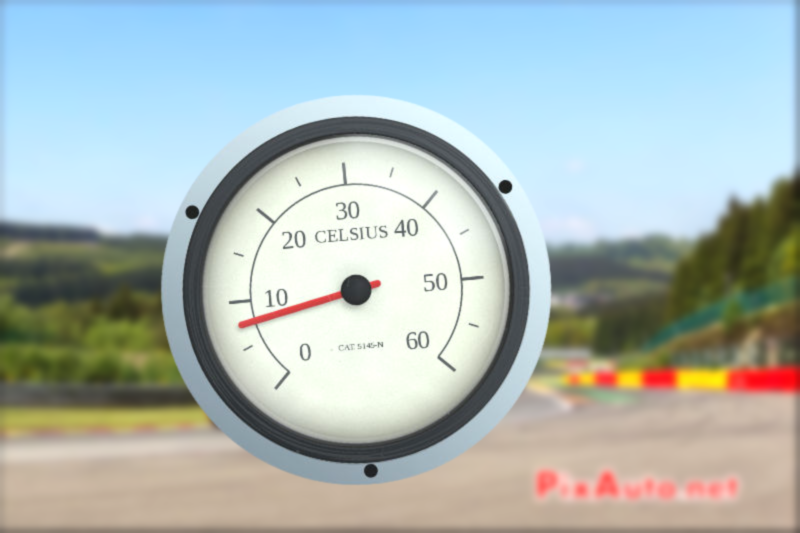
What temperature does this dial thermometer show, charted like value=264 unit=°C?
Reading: value=7.5 unit=°C
